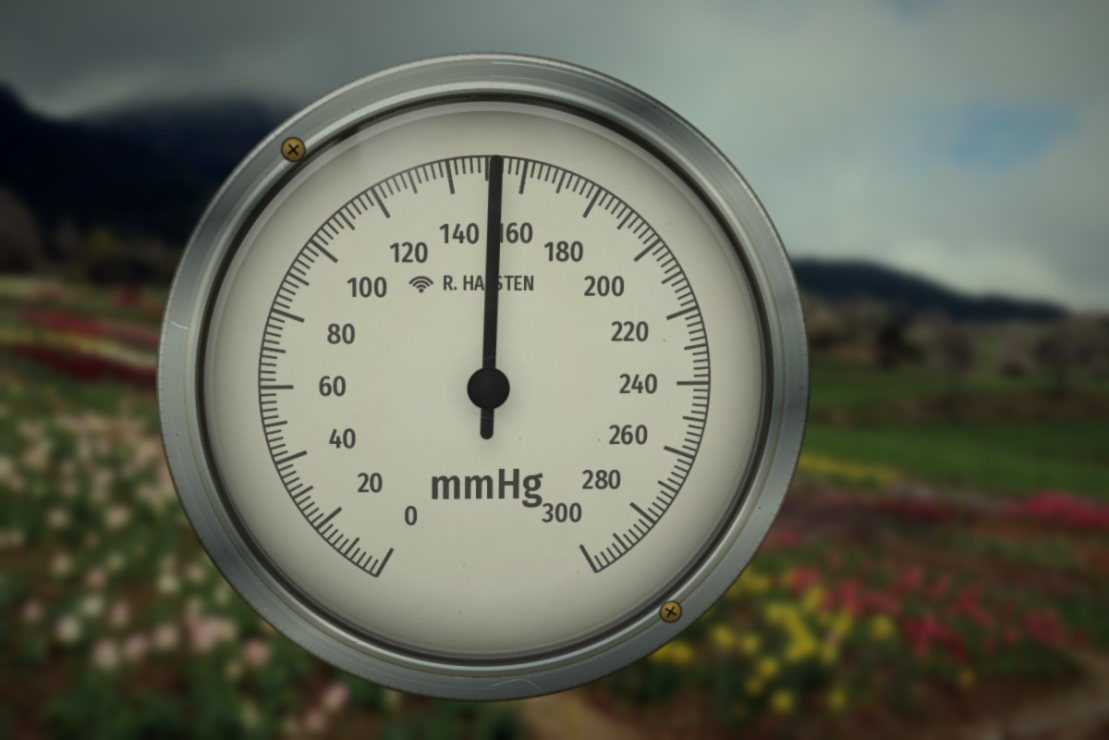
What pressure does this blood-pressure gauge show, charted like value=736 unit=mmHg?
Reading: value=152 unit=mmHg
